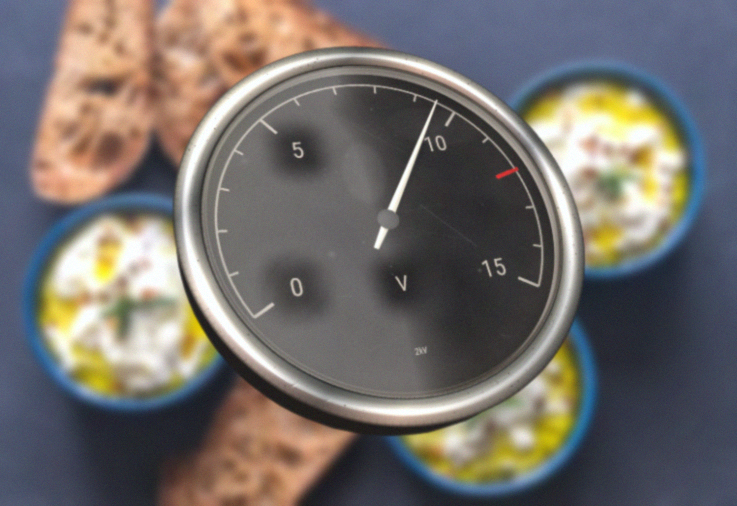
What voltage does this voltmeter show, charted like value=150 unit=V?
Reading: value=9.5 unit=V
